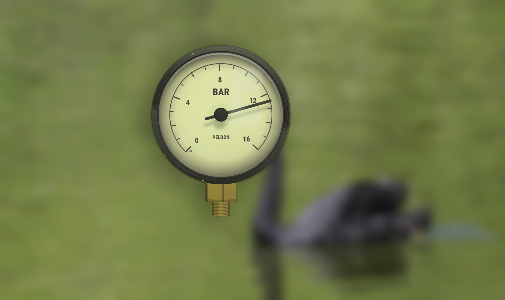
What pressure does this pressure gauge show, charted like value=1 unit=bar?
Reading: value=12.5 unit=bar
